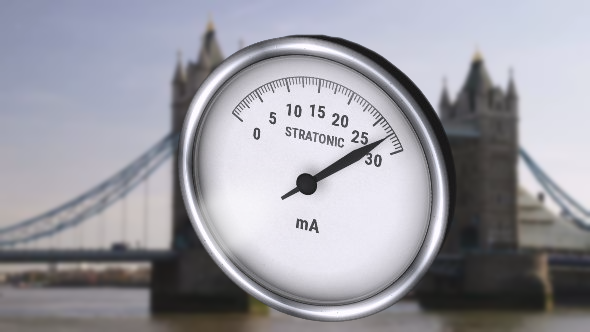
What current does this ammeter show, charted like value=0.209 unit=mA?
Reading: value=27.5 unit=mA
